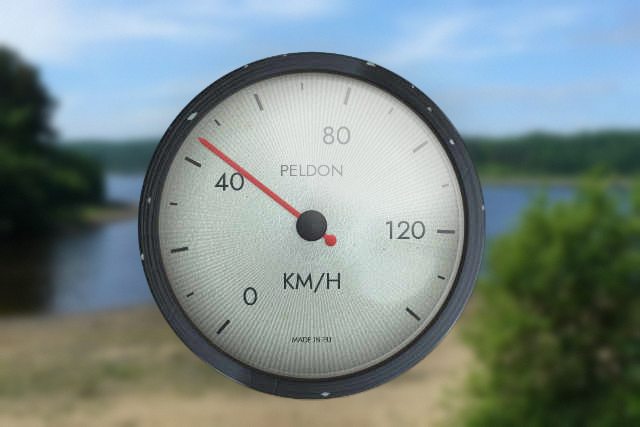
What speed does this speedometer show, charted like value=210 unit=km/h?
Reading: value=45 unit=km/h
